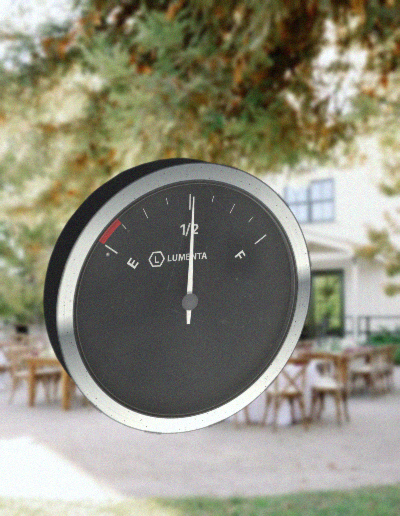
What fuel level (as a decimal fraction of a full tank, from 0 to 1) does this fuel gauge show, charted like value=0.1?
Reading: value=0.5
